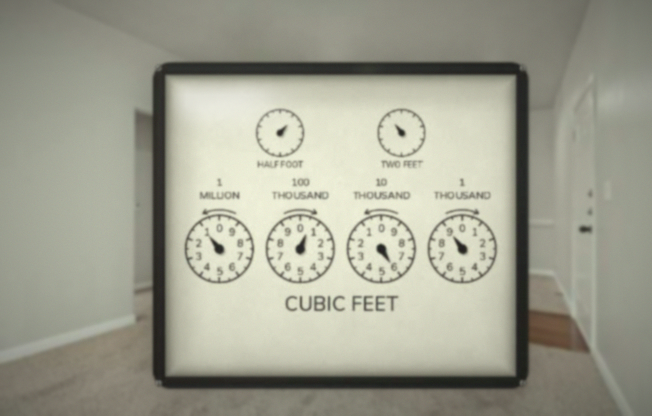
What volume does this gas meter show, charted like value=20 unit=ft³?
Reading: value=105900 unit=ft³
